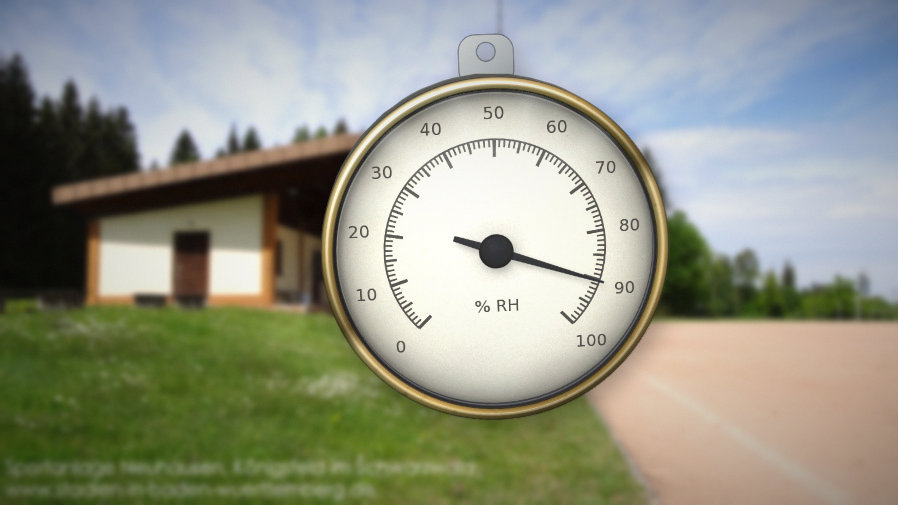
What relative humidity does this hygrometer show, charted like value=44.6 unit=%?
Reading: value=90 unit=%
